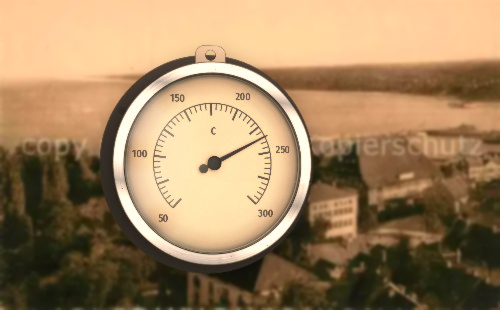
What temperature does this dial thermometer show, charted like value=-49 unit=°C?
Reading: value=235 unit=°C
